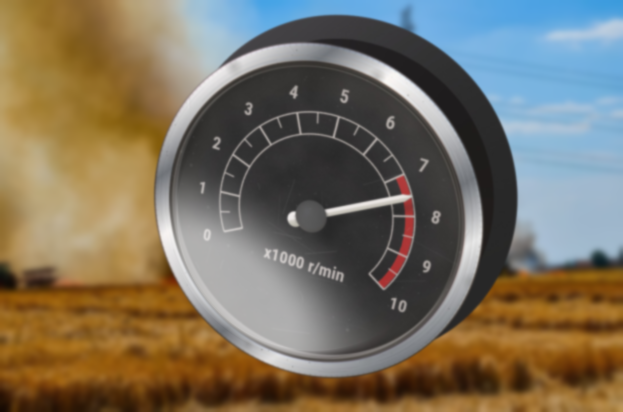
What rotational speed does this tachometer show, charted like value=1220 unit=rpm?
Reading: value=7500 unit=rpm
